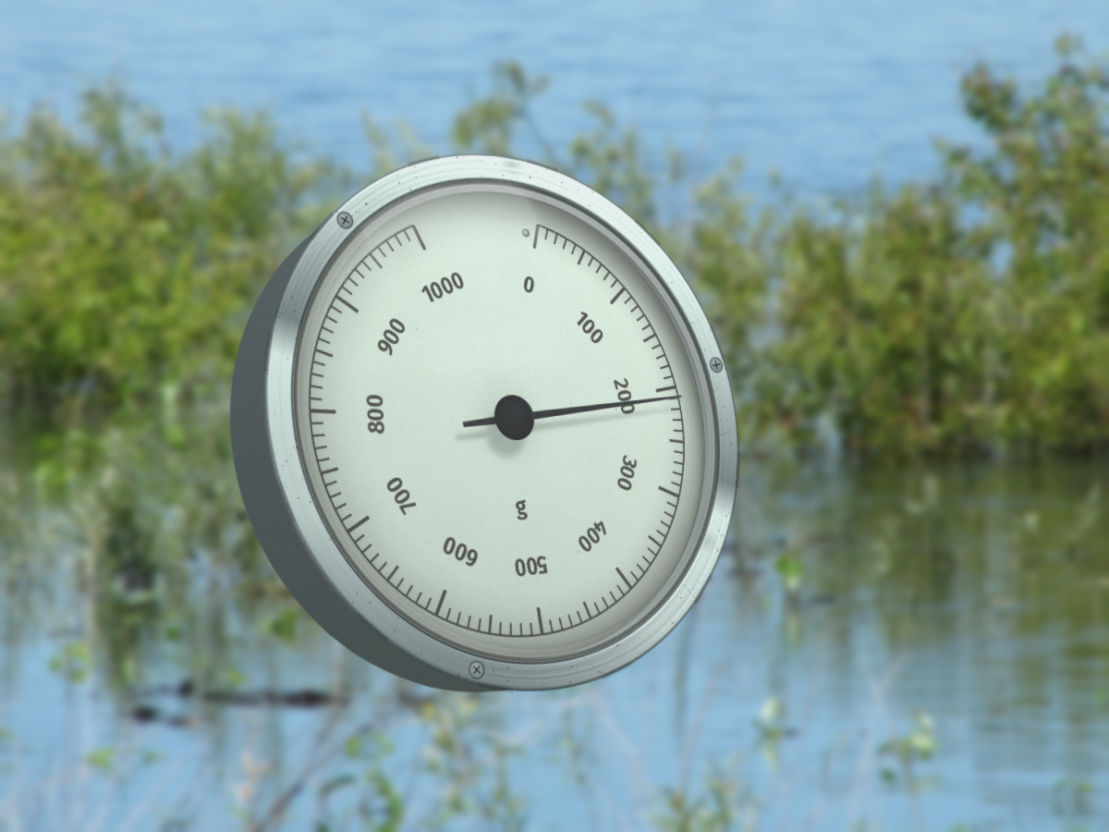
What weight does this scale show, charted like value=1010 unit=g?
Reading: value=210 unit=g
